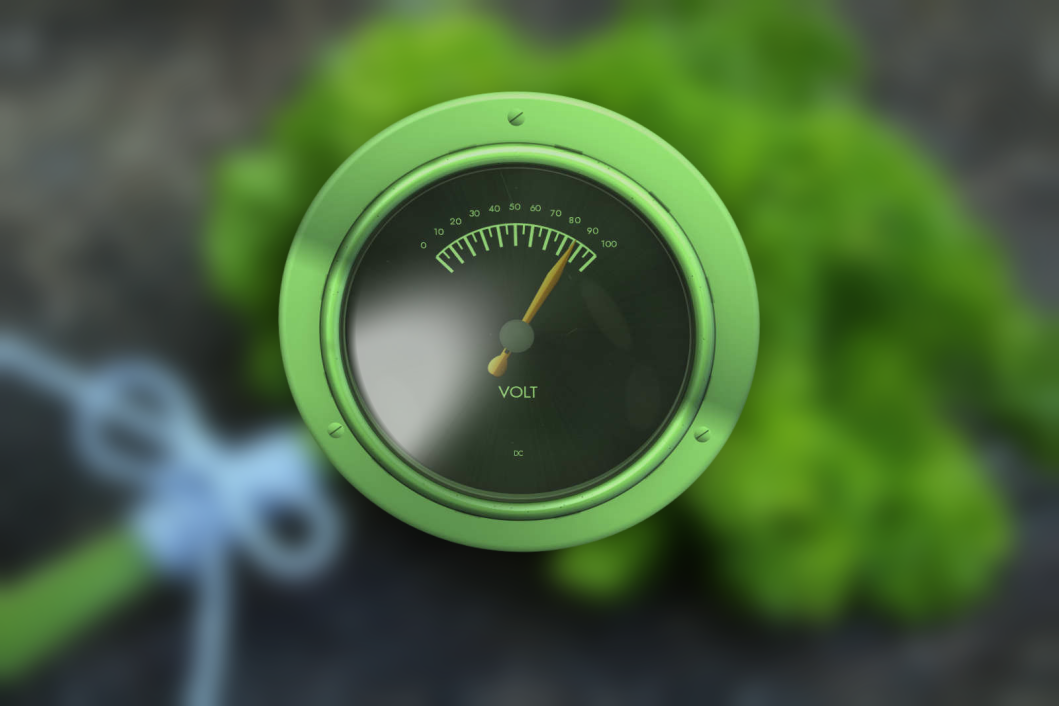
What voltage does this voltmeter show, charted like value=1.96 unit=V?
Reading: value=85 unit=V
